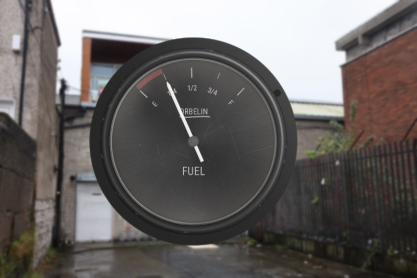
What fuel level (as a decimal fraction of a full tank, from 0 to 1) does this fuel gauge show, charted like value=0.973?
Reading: value=0.25
